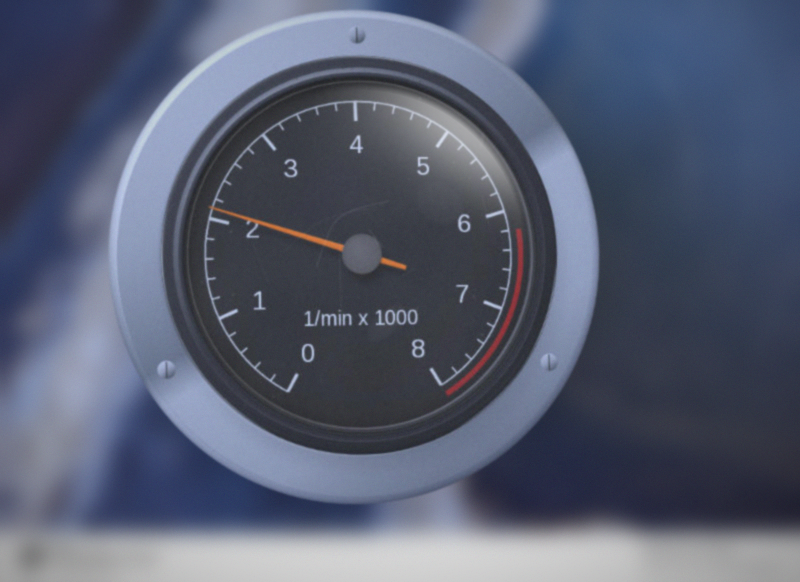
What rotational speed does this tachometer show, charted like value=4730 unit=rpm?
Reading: value=2100 unit=rpm
